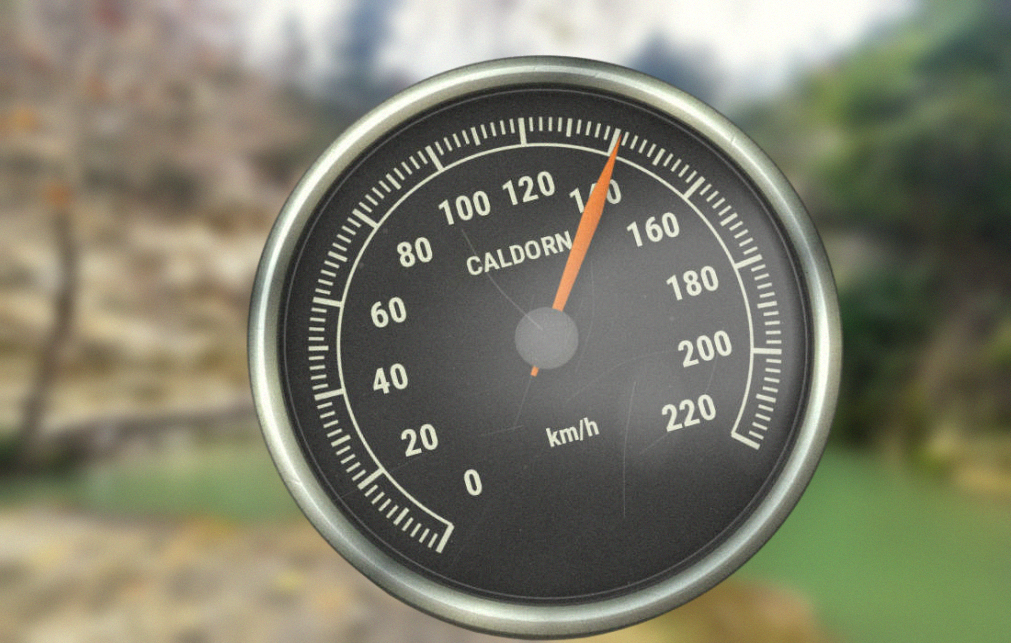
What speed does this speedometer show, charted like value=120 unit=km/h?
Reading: value=141 unit=km/h
